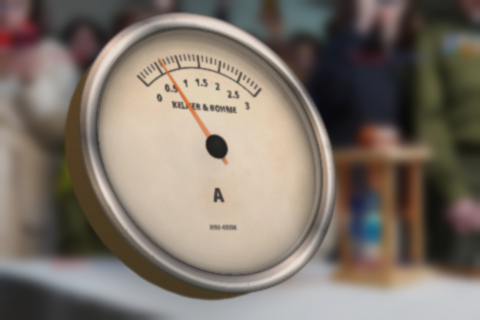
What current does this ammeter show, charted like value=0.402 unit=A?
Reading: value=0.5 unit=A
